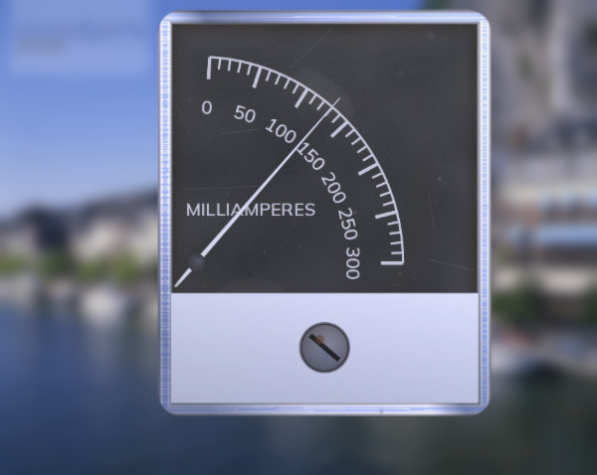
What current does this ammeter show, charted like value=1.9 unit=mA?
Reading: value=130 unit=mA
